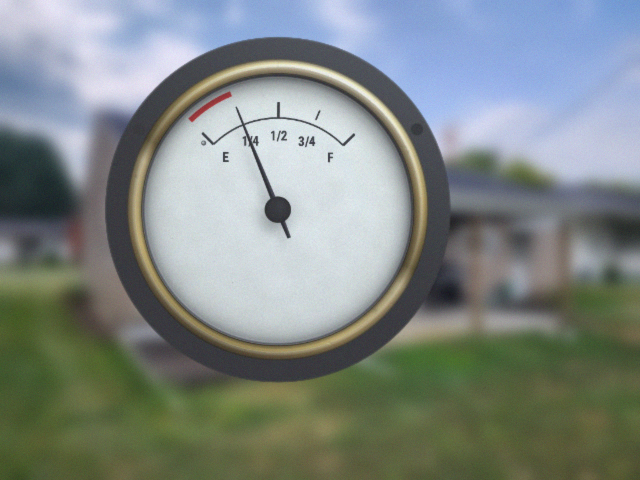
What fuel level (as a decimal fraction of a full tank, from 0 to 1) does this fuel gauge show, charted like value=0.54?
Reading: value=0.25
